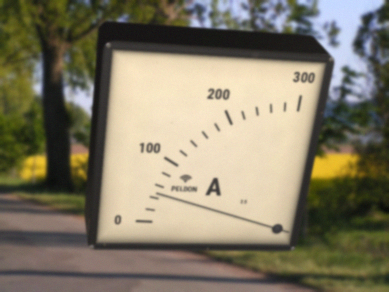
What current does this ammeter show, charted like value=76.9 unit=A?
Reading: value=50 unit=A
